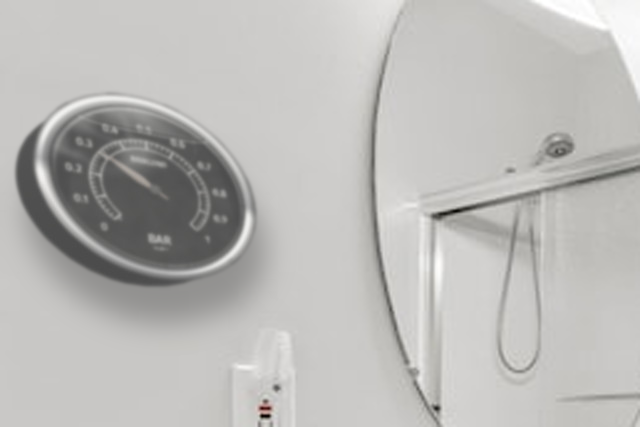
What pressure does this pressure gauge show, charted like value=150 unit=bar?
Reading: value=0.3 unit=bar
